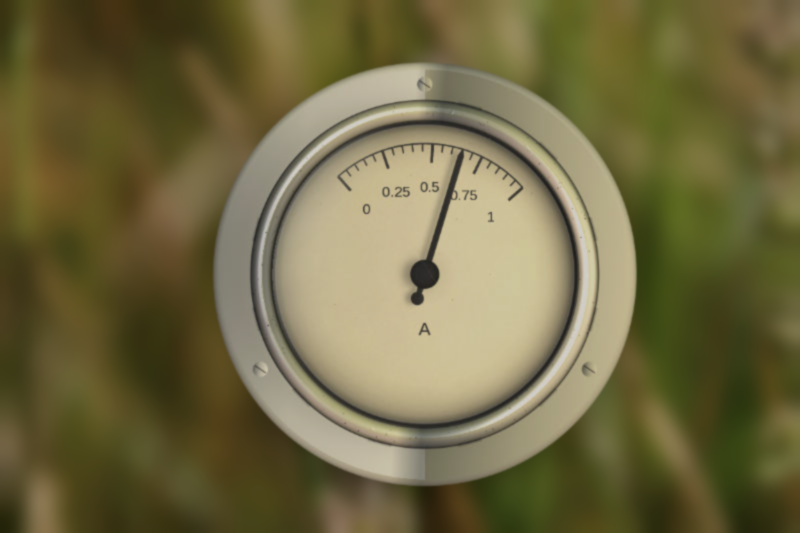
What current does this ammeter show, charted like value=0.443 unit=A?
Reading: value=0.65 unit=A
